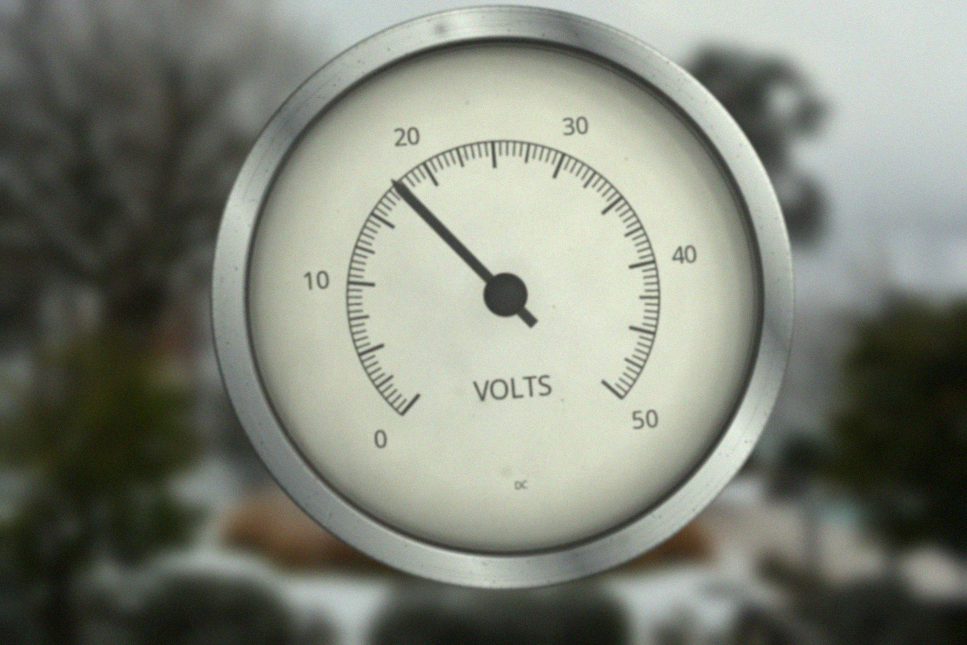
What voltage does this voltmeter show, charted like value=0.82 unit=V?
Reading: value=17.5 unit=V
